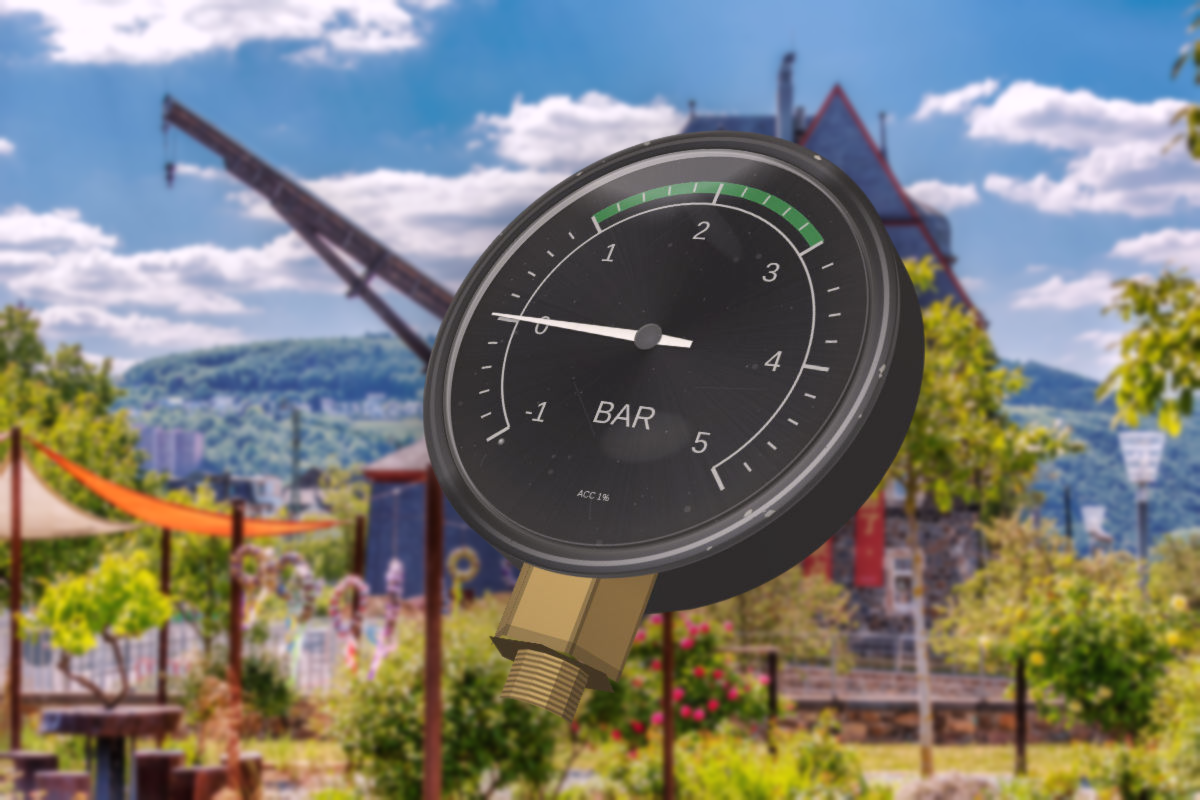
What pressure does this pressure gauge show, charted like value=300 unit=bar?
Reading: value=0 unit=bar
